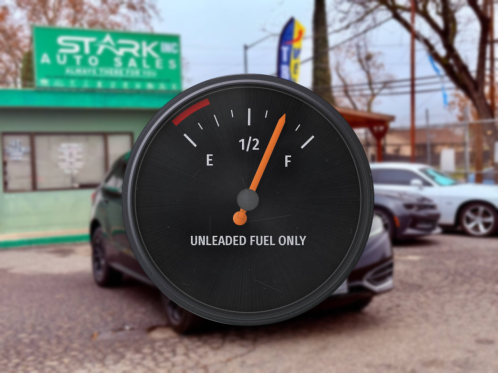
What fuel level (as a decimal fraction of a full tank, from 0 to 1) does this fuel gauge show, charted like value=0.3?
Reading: value=0.75
